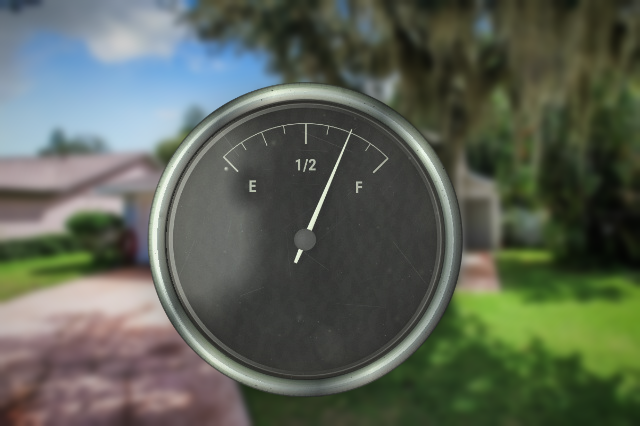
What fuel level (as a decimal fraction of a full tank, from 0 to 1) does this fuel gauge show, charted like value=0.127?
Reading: value=0.75
